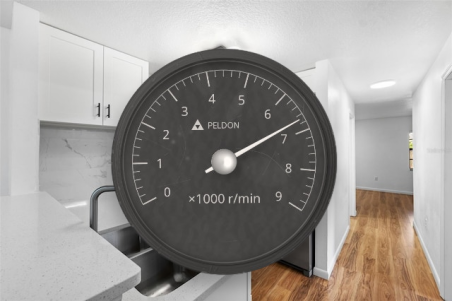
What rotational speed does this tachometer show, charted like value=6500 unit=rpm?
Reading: value=6700 unit=rpm
